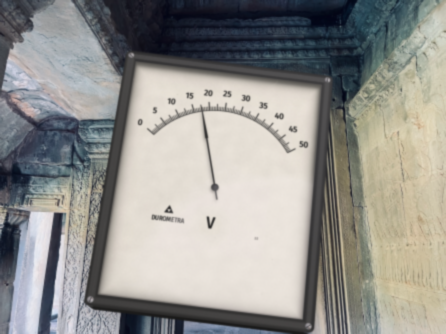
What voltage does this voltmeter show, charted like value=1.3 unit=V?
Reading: value=17.5 unit=V
